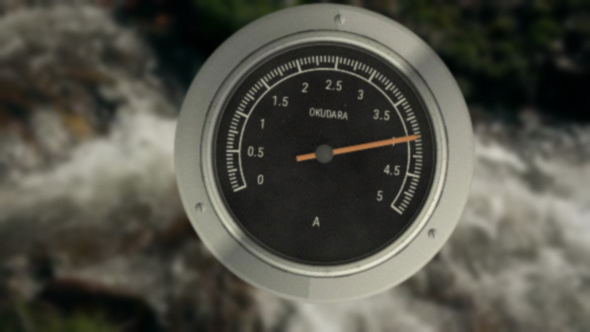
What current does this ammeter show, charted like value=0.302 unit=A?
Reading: value=4 unit=A
